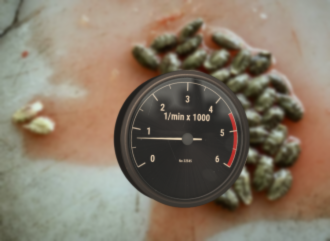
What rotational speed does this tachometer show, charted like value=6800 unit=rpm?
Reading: value=750 unit=rpm
